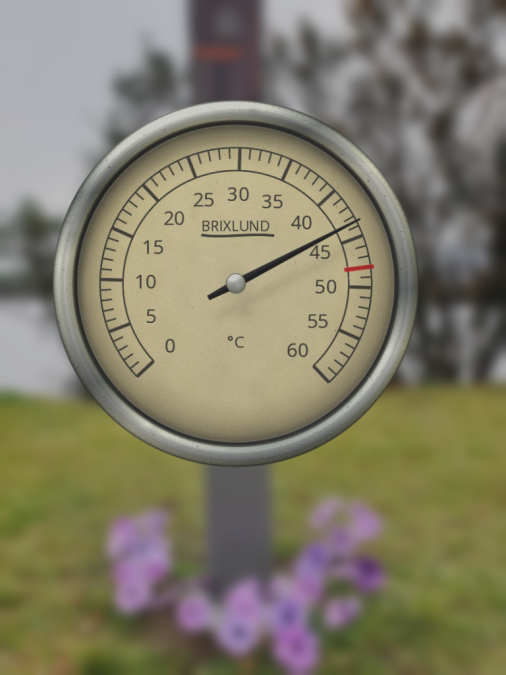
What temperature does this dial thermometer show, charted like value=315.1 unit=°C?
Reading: value=43.5 unit=°C
